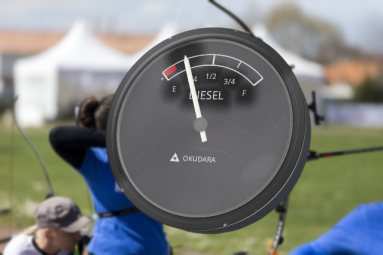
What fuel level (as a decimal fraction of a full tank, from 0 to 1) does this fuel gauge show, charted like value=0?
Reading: value=0.25
